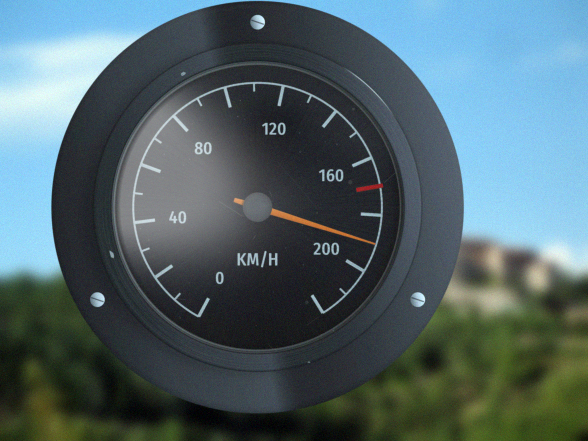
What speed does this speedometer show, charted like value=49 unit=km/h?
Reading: value=190 unit=km/h
